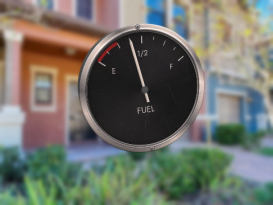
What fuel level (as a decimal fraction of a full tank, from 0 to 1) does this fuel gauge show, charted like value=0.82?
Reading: value=0.375
